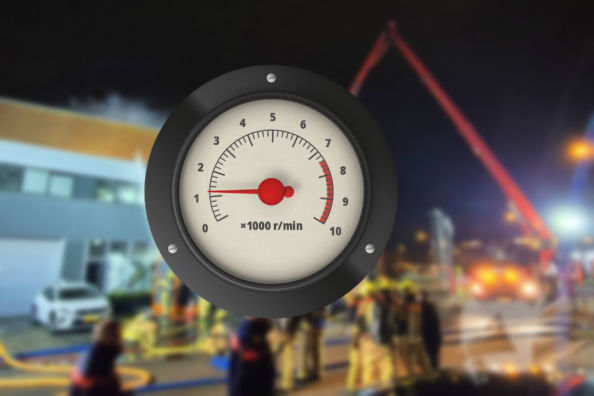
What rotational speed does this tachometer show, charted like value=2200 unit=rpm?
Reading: value=1200 unit=rpm
